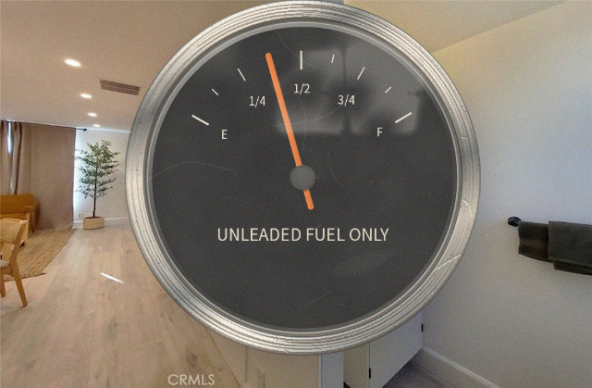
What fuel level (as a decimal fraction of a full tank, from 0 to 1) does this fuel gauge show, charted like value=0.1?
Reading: value=0.375
